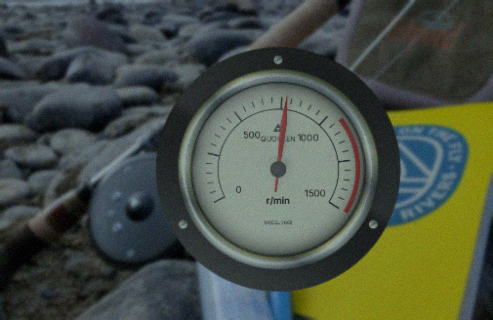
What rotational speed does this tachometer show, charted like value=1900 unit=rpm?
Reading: value=775 unit=rpm
